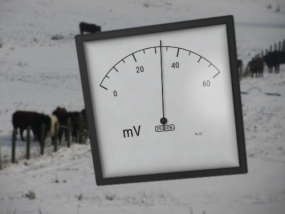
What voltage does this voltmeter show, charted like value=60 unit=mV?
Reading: value=32.5 unit=mV
